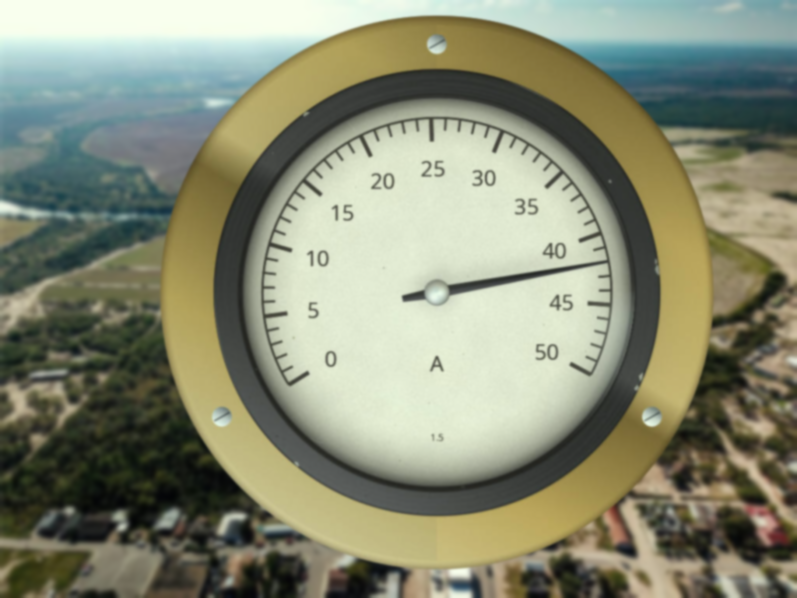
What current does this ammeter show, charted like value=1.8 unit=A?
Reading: value=42 unit=A
